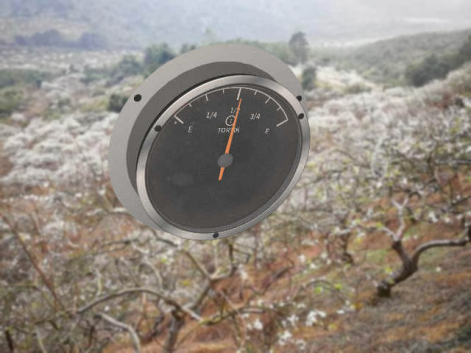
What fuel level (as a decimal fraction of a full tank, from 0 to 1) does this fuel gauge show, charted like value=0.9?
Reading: value=0.5
